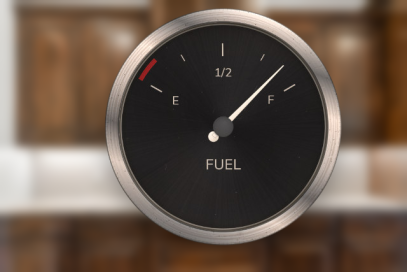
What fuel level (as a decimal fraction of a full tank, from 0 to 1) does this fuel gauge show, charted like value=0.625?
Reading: value=0.875
